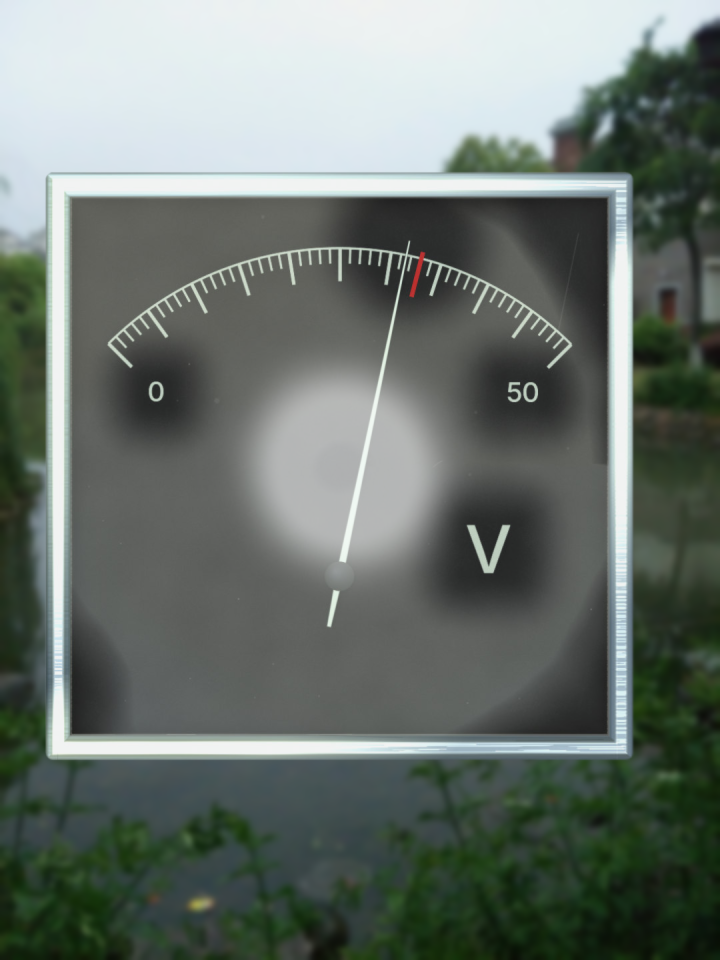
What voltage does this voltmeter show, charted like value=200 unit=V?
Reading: value=31.5 unit=V
